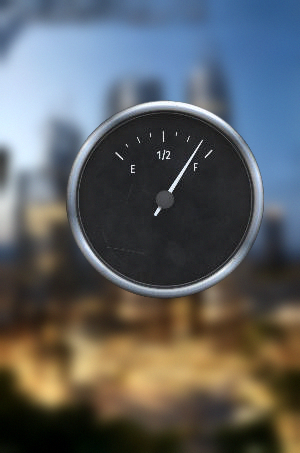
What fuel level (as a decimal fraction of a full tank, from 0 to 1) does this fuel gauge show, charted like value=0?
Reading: value=0.875
